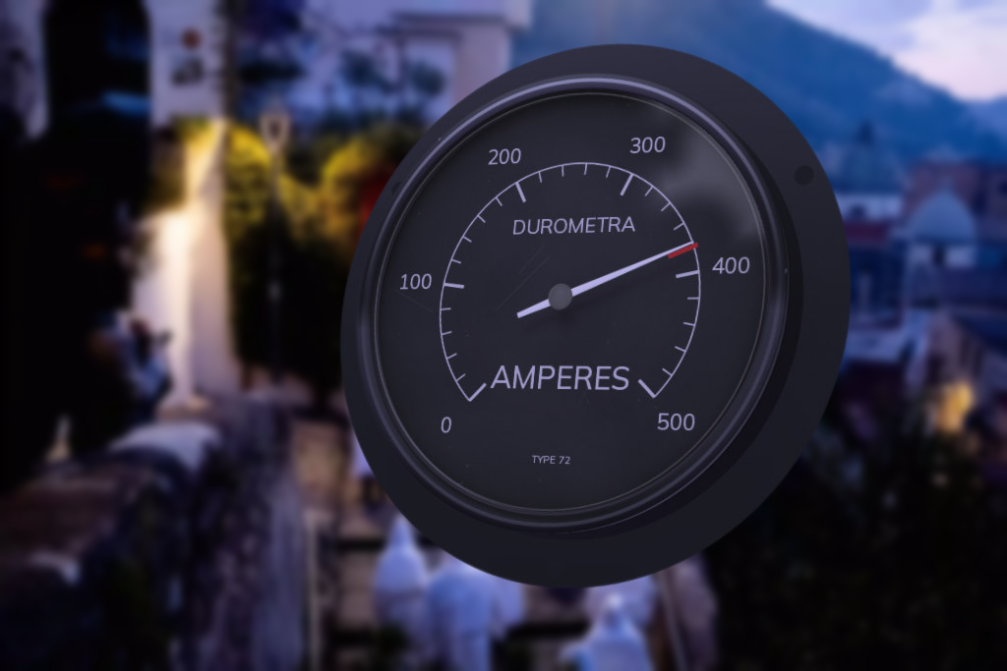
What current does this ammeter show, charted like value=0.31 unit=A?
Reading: value=380 unit=A
